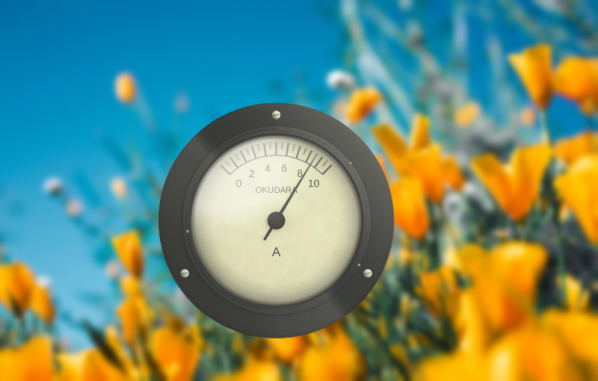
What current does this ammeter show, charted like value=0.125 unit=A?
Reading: value=8.5 unit=A
